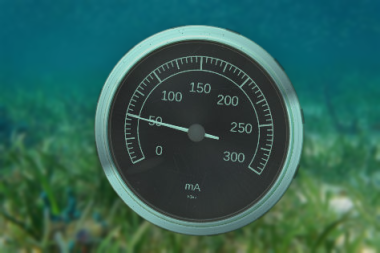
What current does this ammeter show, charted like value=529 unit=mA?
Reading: value=50 unit=mA
